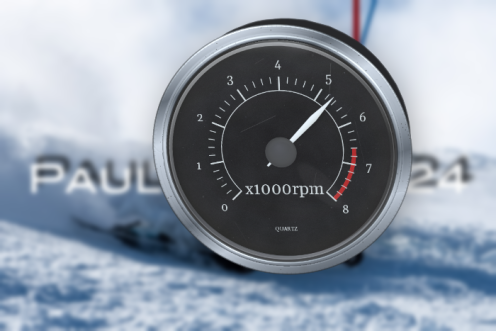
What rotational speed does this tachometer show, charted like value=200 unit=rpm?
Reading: value=5300 unit=rpm
